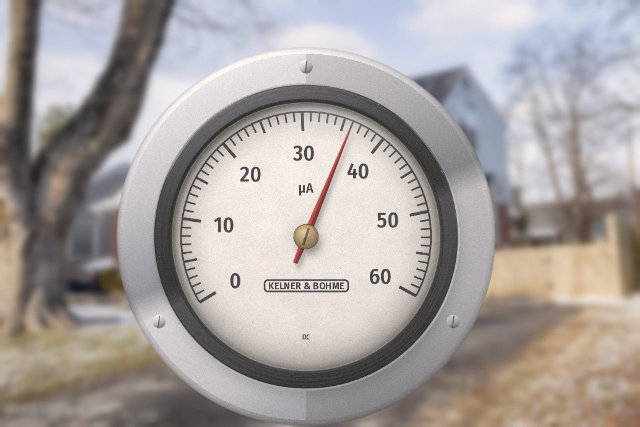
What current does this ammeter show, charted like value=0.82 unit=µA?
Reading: value=36 unit=µA
